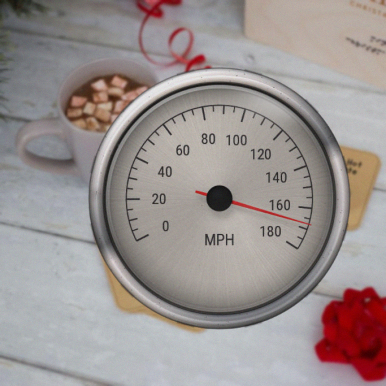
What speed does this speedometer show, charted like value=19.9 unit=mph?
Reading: value=167.5 unit=mph
